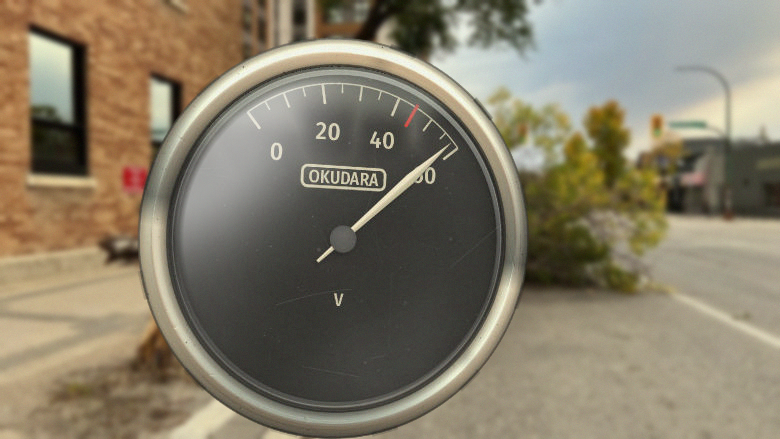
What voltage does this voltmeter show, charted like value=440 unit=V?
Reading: value=57.5 unit=V
